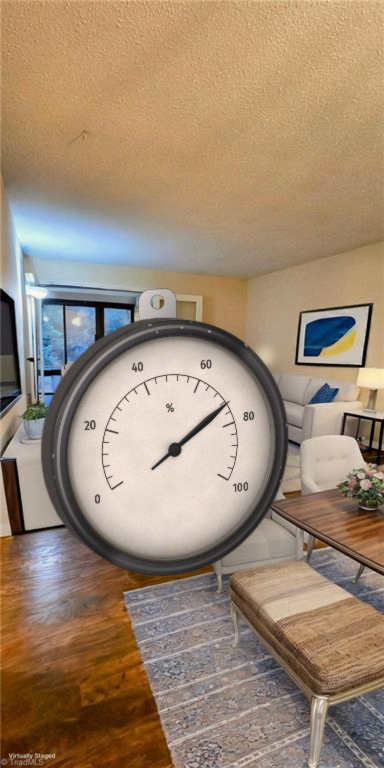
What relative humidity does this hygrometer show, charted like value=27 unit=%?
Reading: value=72 unit=%
